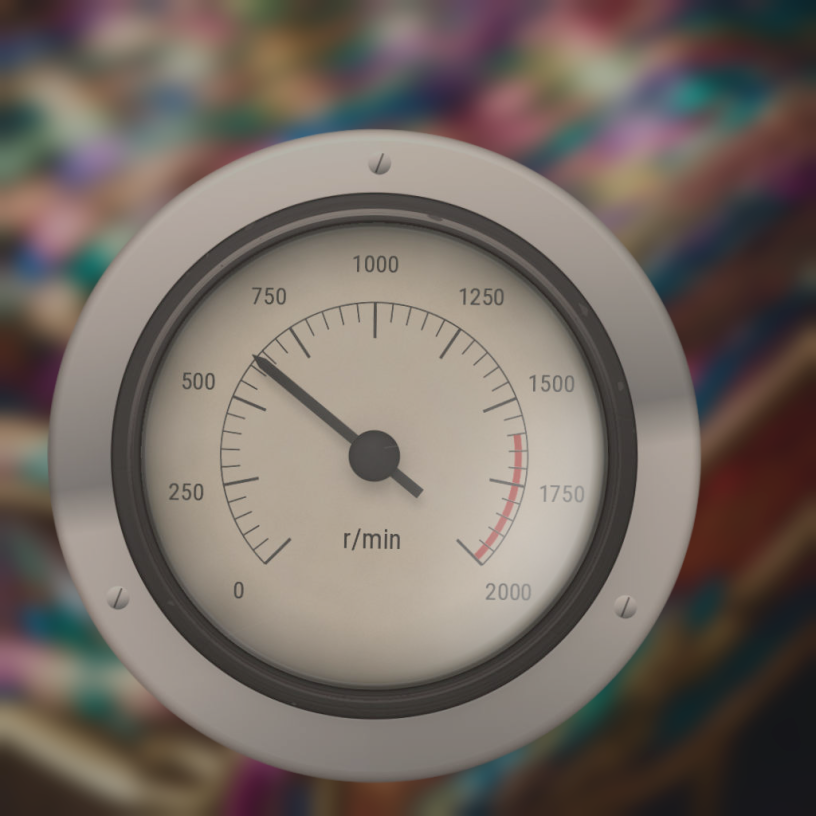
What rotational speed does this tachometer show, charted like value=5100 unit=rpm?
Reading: value=625 unit=rpm
